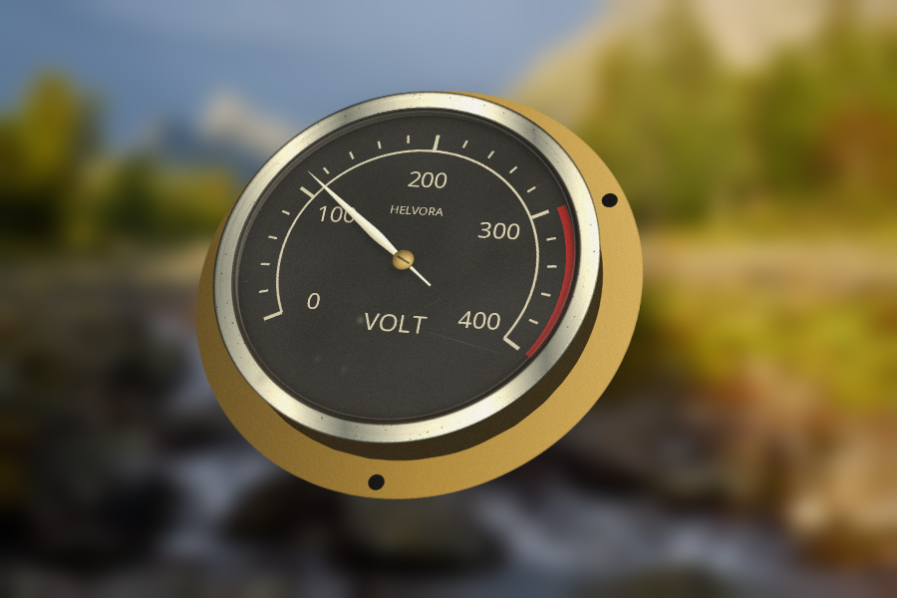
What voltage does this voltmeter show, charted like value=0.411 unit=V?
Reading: value=110 unit=V
